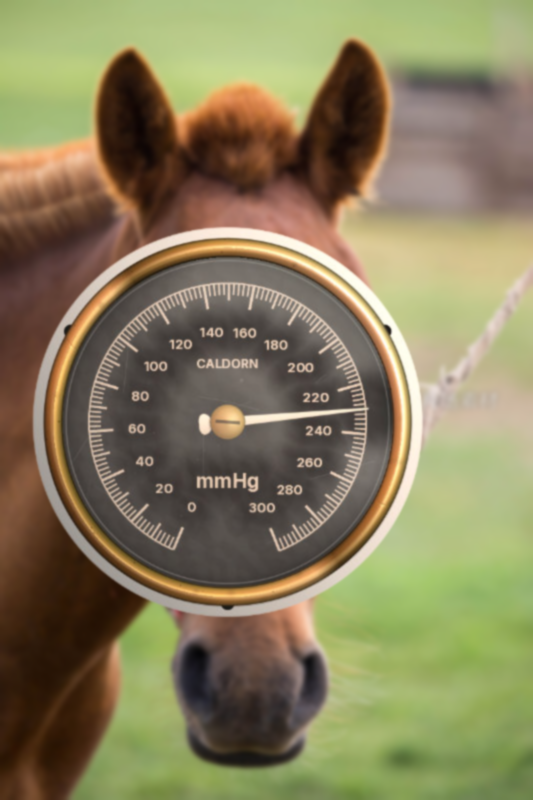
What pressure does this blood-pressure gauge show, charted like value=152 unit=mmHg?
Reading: value=230 unit=mmHg
